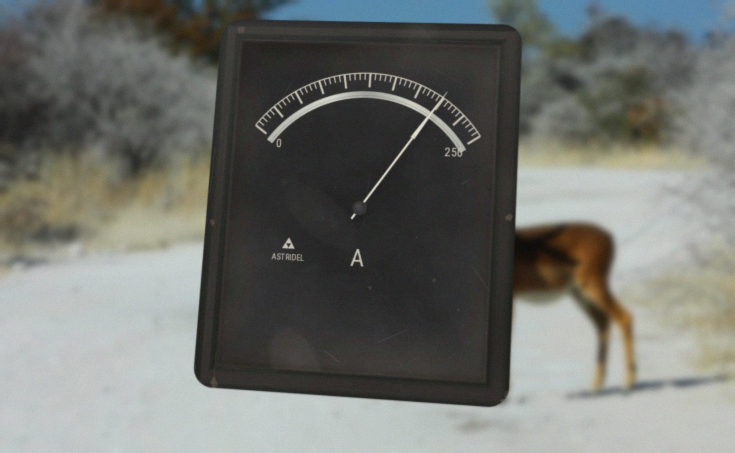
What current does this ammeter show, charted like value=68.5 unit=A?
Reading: value=200 unit=A
